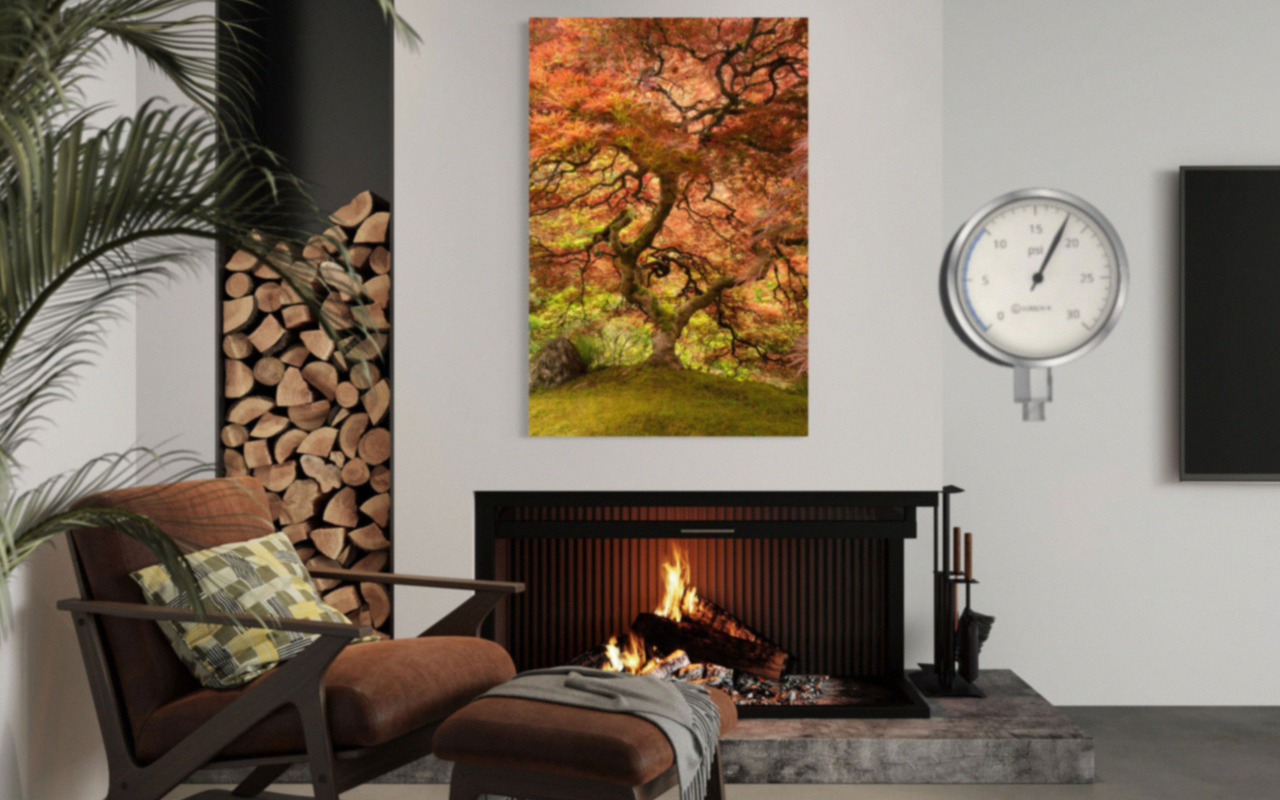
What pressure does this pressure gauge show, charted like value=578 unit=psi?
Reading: value=18 unit=psi
